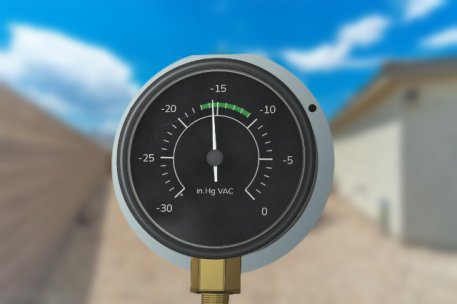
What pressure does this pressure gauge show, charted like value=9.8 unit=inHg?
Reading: value=-15.5 unit=inHg
